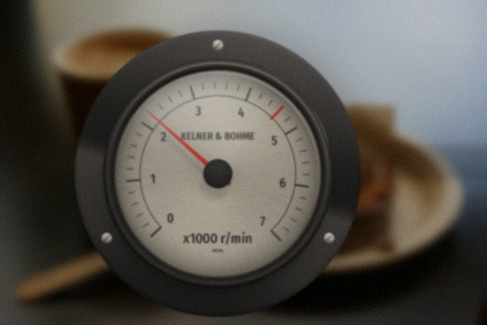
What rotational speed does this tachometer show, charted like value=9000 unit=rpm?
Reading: value=2200 unit=rpm
